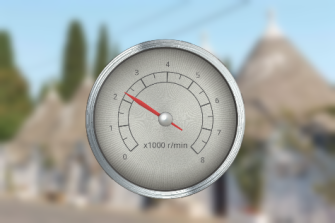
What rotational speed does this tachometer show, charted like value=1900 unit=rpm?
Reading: value=2250 unit=rpm
